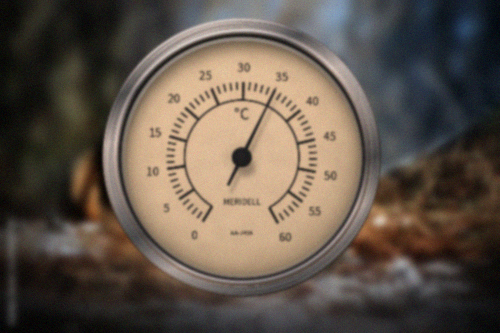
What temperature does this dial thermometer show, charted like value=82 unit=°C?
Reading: value=35 unit=°C
